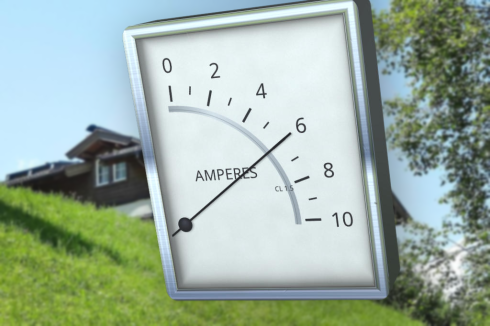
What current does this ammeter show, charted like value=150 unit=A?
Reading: value=6 unit=A
